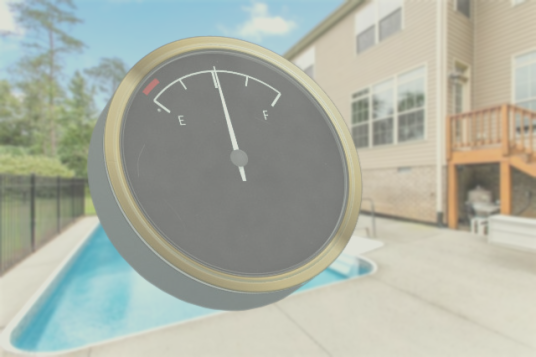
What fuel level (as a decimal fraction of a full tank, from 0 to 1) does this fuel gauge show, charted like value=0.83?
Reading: value=0.5
